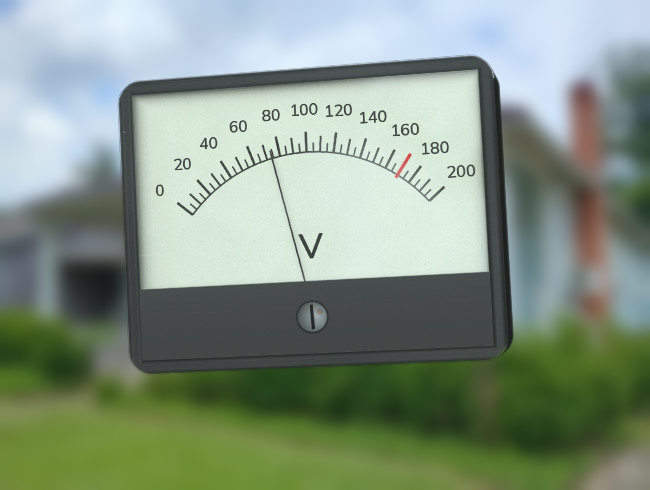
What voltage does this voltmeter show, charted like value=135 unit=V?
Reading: value=75 unit=V
